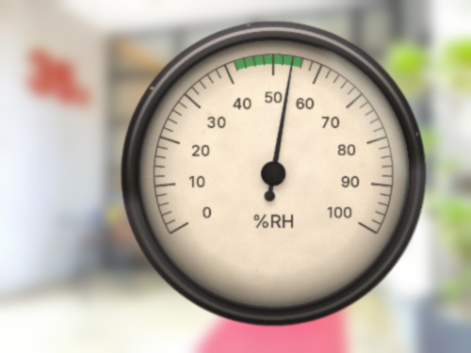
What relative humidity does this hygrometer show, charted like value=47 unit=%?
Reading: value=54 unit=%
